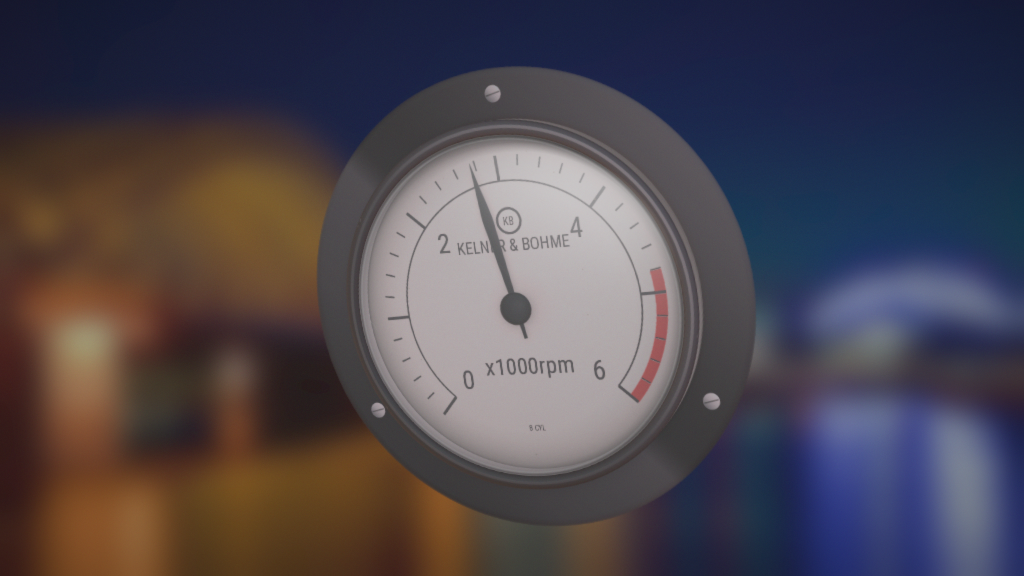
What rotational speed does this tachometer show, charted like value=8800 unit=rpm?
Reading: value=2800 unit=rpm
